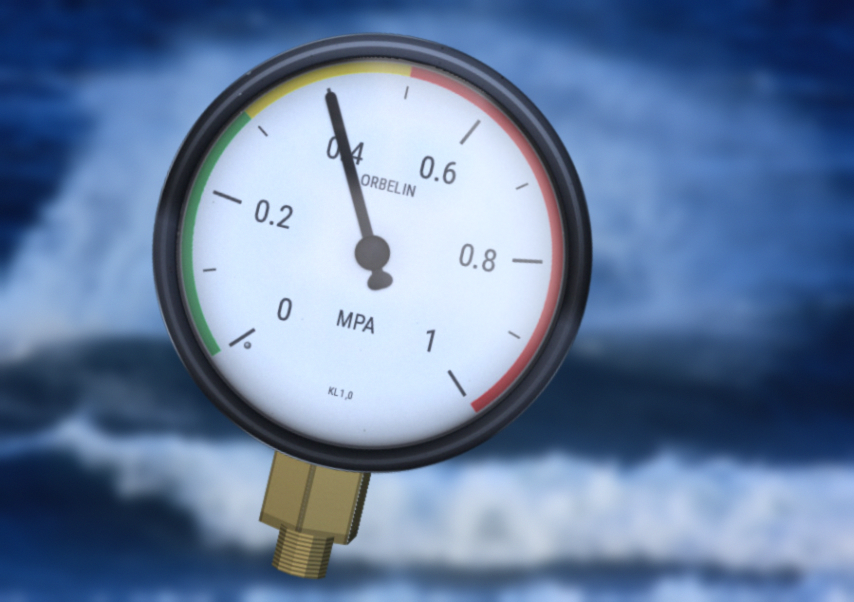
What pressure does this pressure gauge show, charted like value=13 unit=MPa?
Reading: value=0.4 unit=MPa
